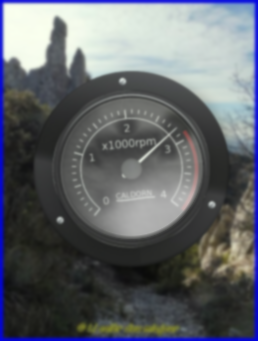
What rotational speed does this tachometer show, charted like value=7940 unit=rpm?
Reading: value=2800 unit=rpm
